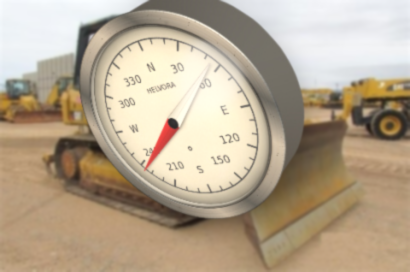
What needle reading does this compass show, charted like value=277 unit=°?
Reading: value=235 unit=°
